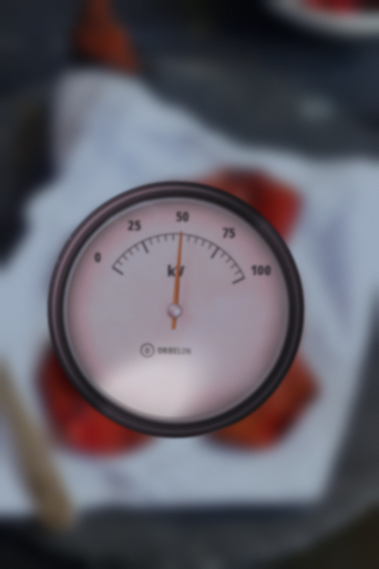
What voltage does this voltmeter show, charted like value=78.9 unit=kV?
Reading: value=50 unit=kV
